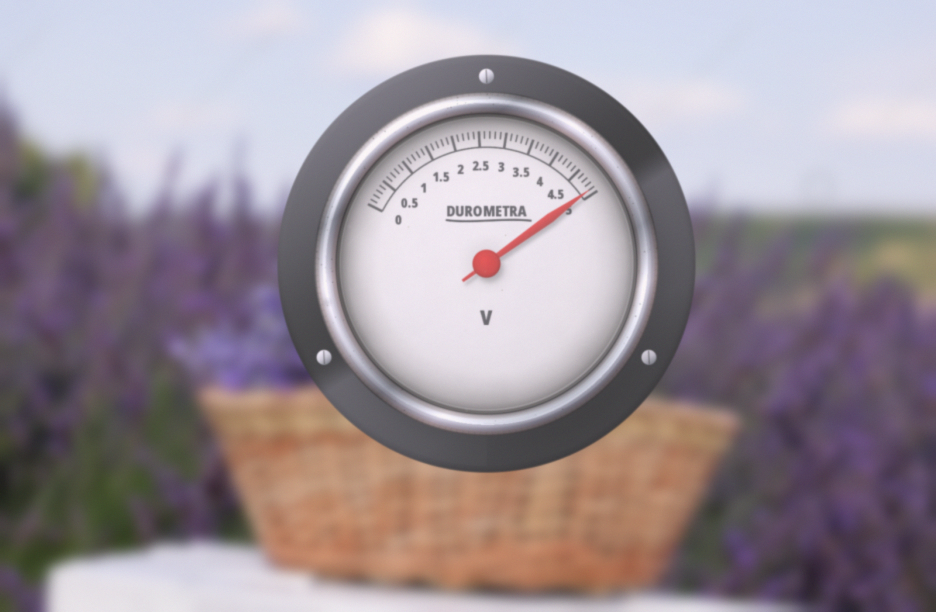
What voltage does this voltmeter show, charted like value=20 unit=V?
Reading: value=4.9 unit=V
